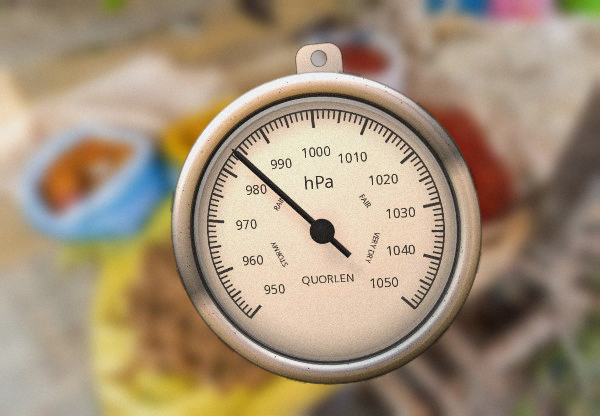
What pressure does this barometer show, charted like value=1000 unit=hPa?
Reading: value=984 unit=hPa
